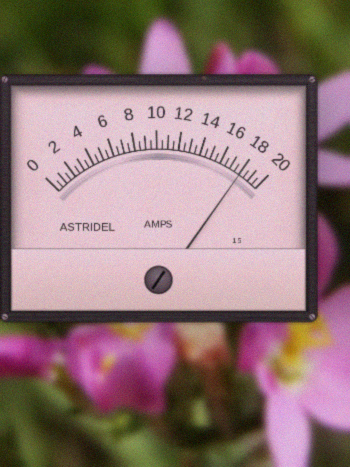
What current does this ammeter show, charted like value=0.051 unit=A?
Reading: value=18 unit=A
